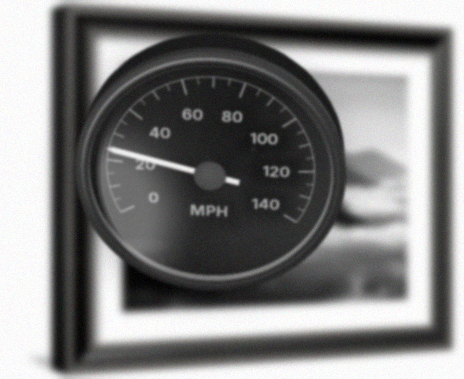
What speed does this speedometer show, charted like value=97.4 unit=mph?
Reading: value=25 unit=mph
